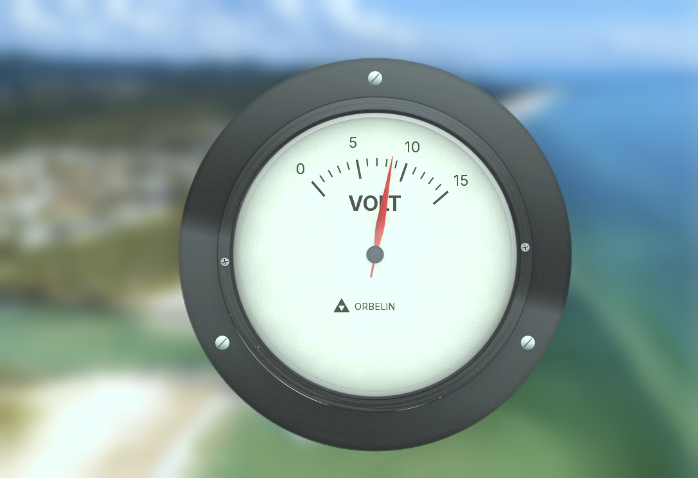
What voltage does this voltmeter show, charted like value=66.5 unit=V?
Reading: value=8.5 unit=V
